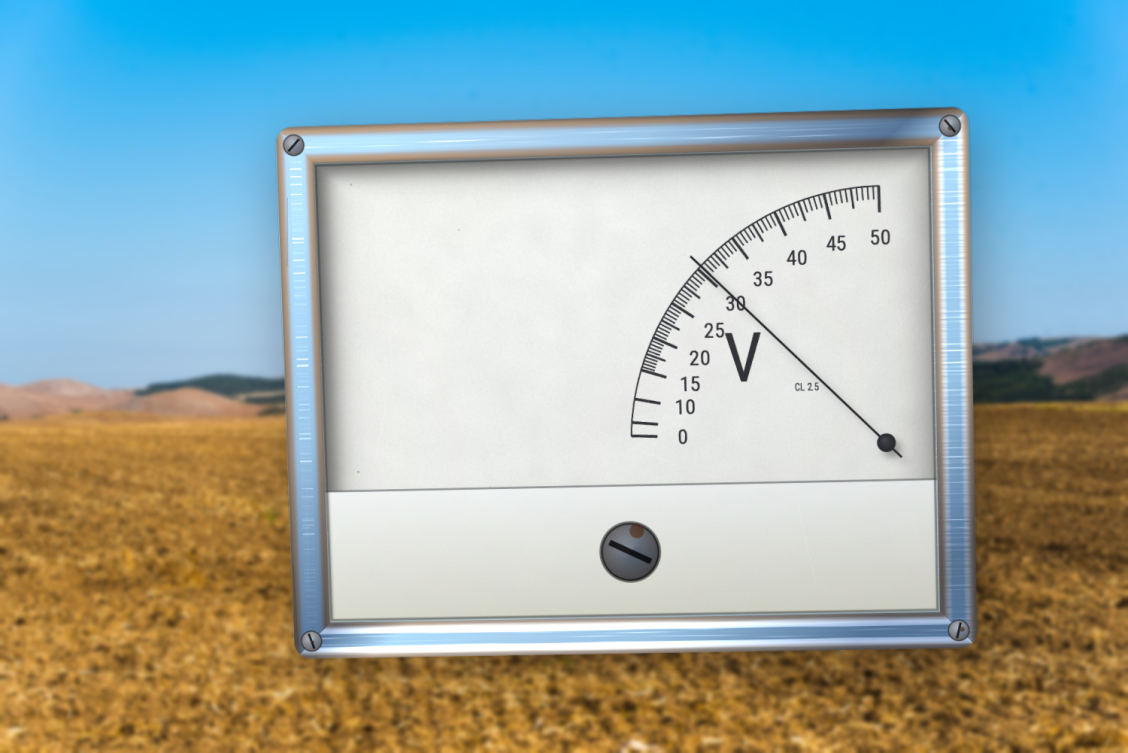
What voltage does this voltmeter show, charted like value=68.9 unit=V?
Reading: value=30.5 unit=V
